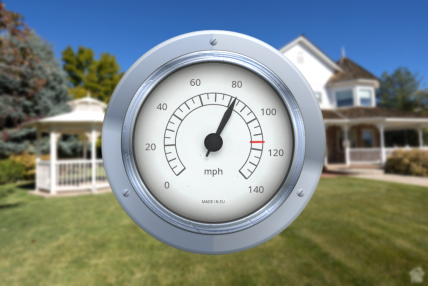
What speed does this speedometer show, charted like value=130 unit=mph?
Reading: value=82.5 unit=mph
